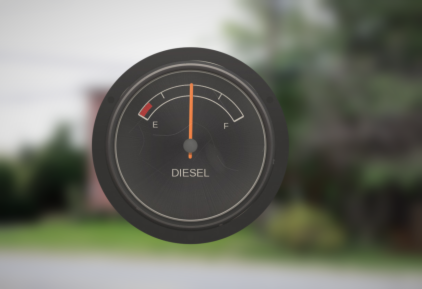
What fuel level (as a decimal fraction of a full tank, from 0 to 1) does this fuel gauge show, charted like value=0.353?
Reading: value=0.5
